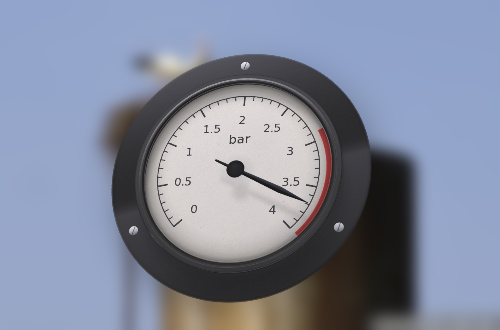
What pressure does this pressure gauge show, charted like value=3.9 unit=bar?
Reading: value=3.7 unit=bar
